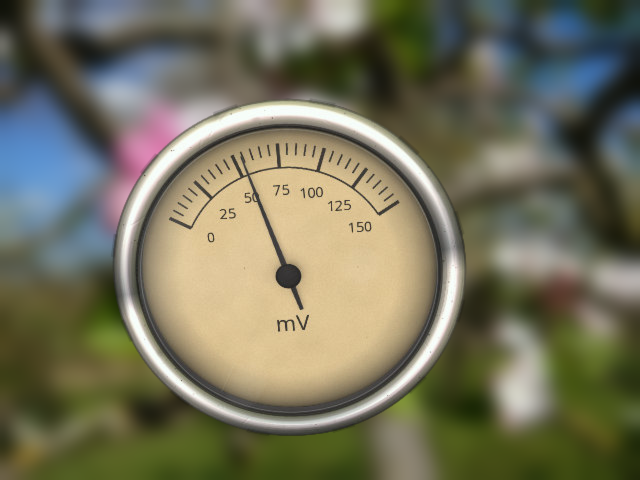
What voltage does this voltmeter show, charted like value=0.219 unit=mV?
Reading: value=55 unit=mV
